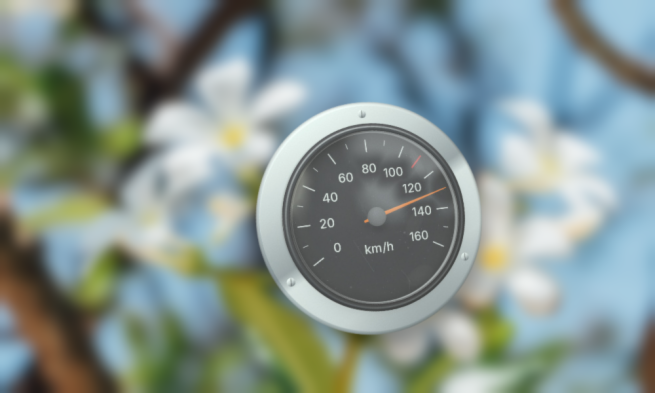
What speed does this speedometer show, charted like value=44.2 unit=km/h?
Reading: value=130 unit=km/h
